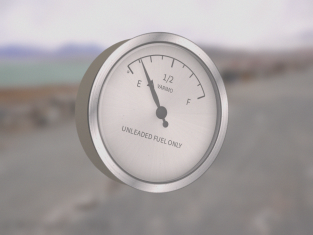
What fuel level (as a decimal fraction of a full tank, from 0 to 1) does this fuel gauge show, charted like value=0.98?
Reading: value=0.125
